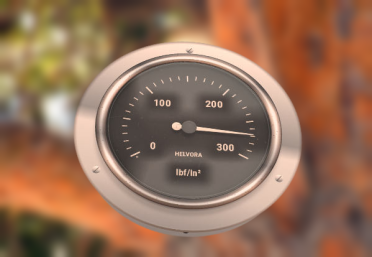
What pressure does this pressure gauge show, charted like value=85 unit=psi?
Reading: value=270 unit=psi
